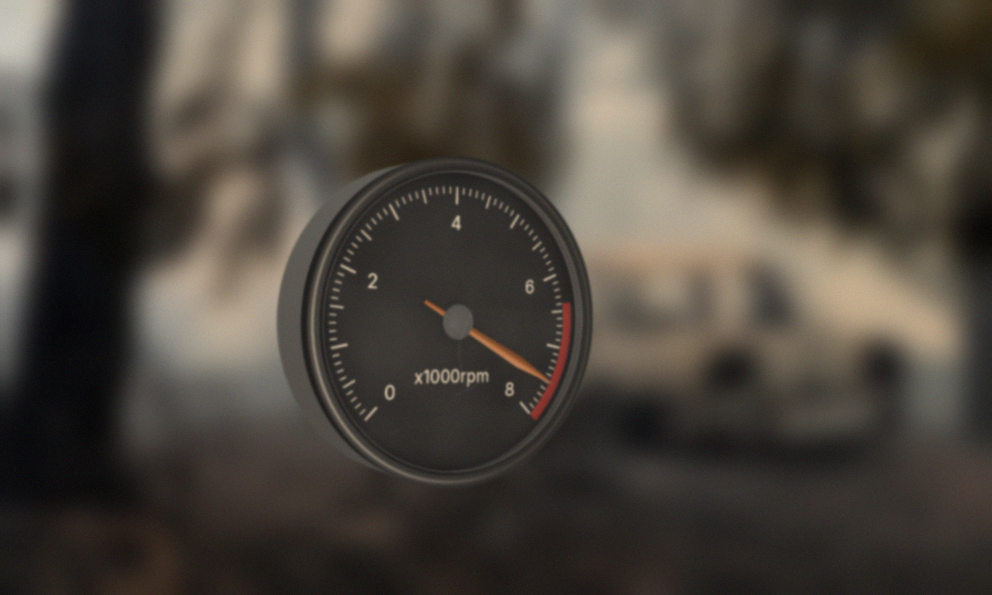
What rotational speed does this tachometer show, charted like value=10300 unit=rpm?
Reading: value=7500 unit=rpm
